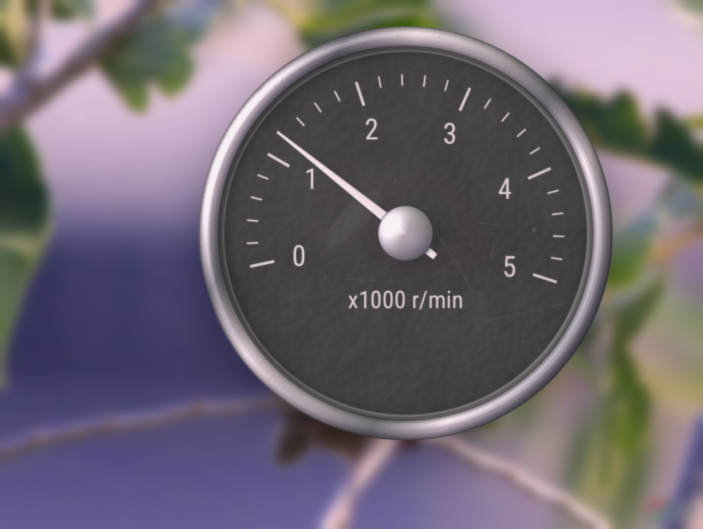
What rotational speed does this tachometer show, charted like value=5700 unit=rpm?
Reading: value=1200 unit=rpm
